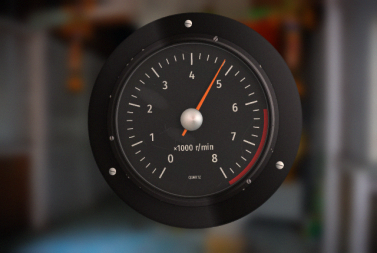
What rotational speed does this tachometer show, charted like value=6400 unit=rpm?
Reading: value=4800 unit=rpm
